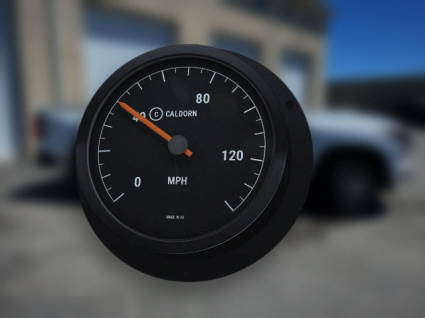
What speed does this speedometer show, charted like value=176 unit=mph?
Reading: value=40 unit=mph
